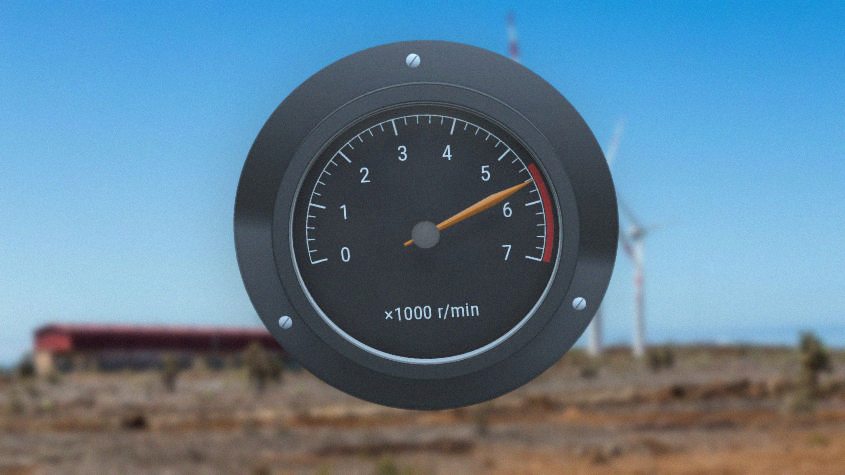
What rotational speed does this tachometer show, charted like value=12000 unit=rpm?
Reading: value=5600 unit=rpm
